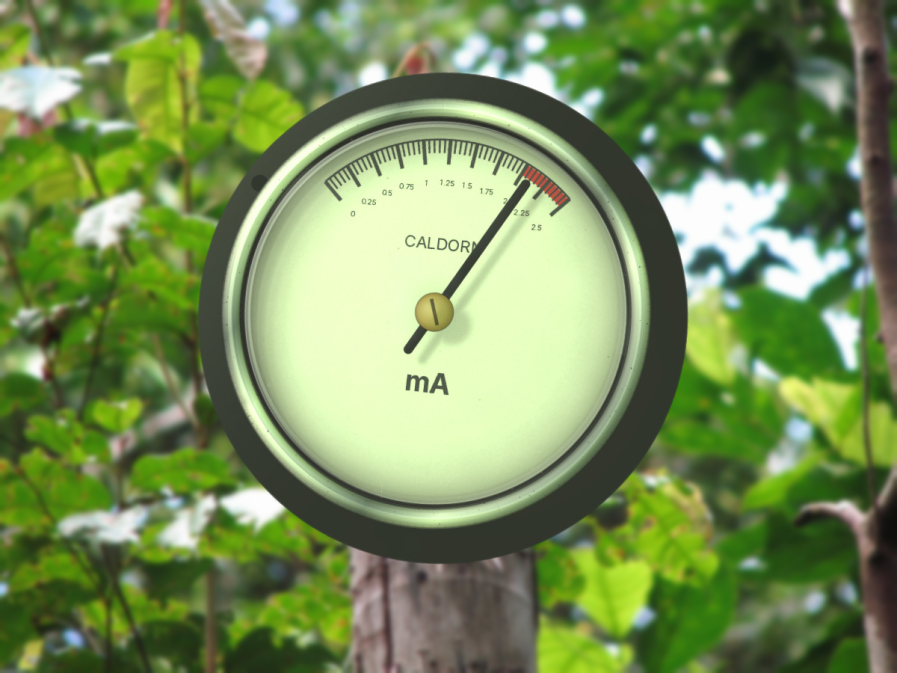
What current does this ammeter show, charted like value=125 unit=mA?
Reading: value=2.1 unit=mA
